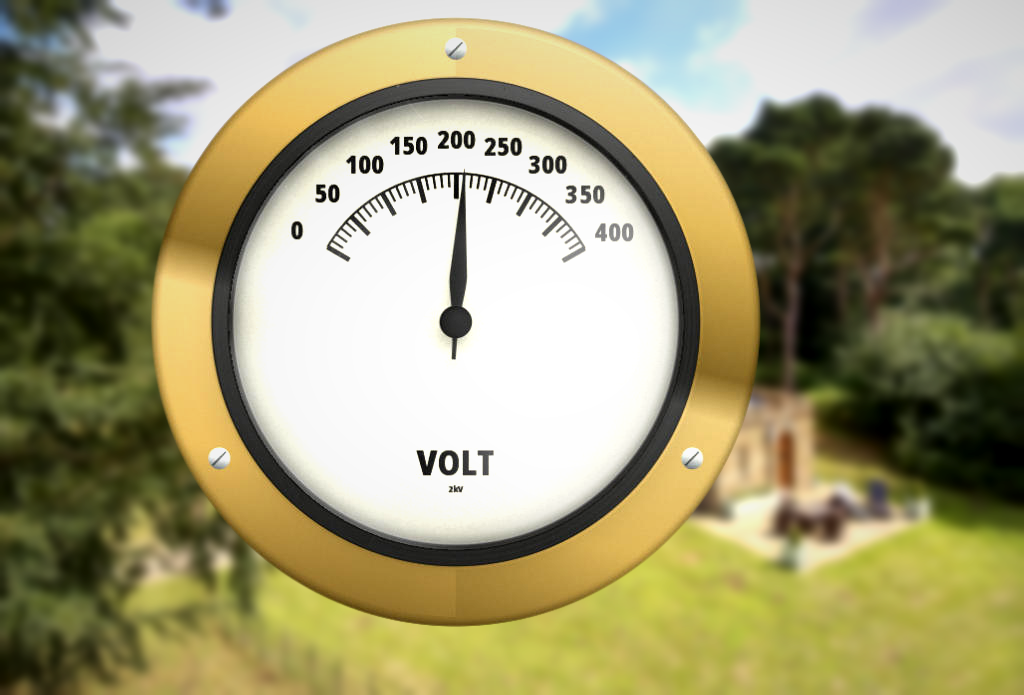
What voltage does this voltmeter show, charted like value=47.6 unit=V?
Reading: value=210 unit=V
